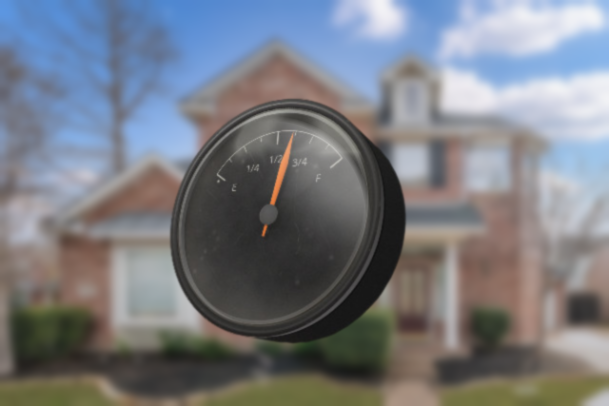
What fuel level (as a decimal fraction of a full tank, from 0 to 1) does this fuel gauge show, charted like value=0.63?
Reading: value=0.625
